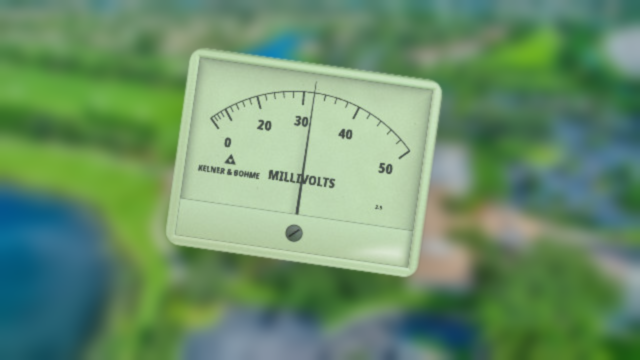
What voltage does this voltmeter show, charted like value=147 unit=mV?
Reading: value=32 unit=mV
